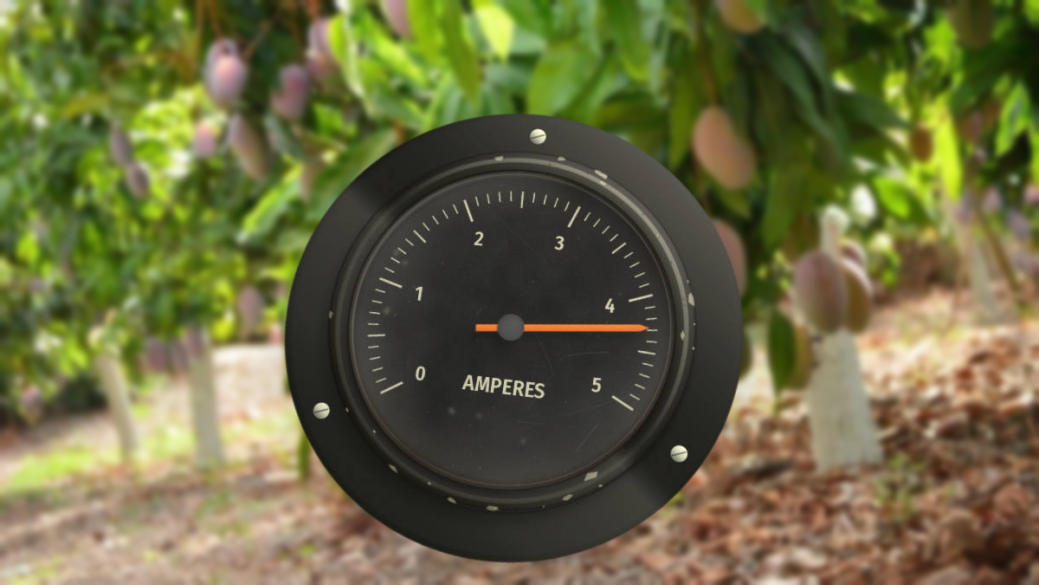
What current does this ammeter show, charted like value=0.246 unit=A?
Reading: value=4.3 unit=A
